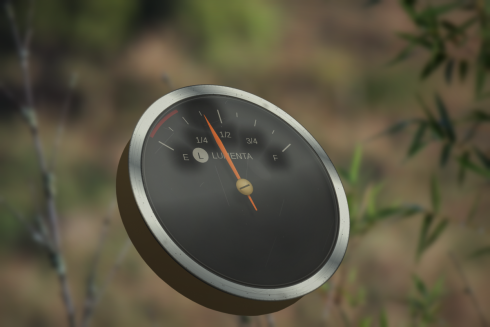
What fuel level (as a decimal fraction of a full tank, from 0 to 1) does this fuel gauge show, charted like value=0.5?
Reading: value=0.375
